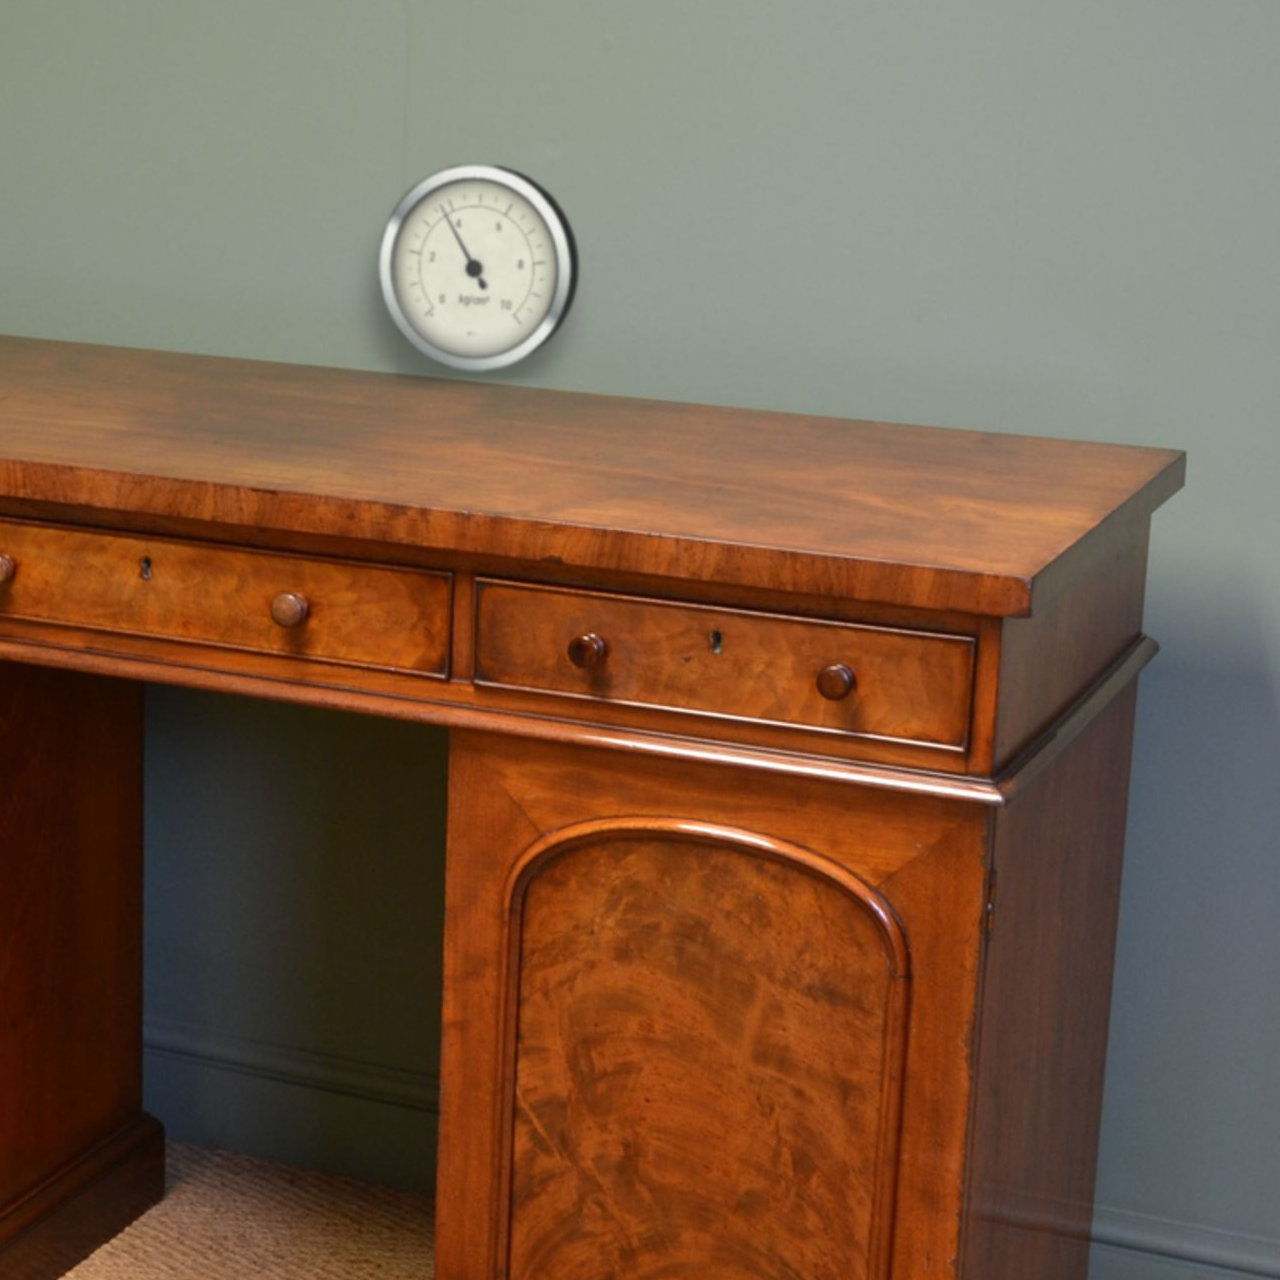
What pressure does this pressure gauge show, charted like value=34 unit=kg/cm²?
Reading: value=3.75 unit=kg/cm²
